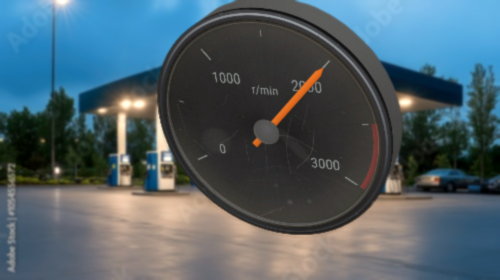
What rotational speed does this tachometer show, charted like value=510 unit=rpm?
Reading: value=2000 unit=rpm
